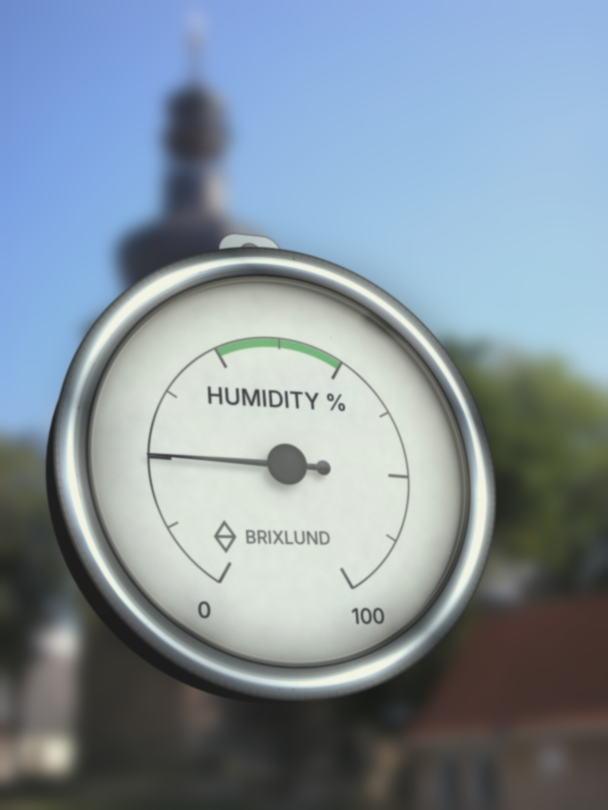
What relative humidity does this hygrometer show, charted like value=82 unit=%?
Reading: value=20 unit=%
